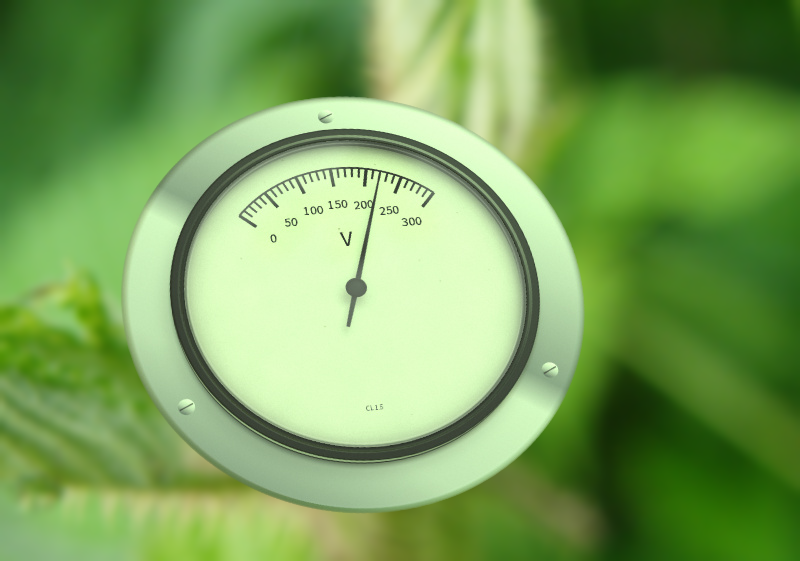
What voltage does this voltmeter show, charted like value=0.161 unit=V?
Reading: value=220 unit=V
